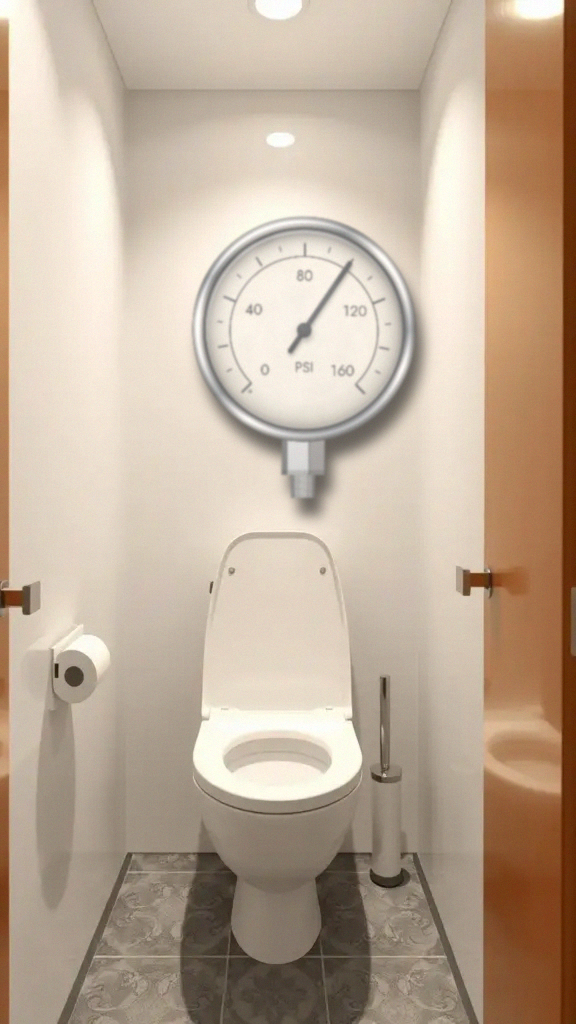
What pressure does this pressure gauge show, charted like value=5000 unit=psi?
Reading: value=100 unit=psi
